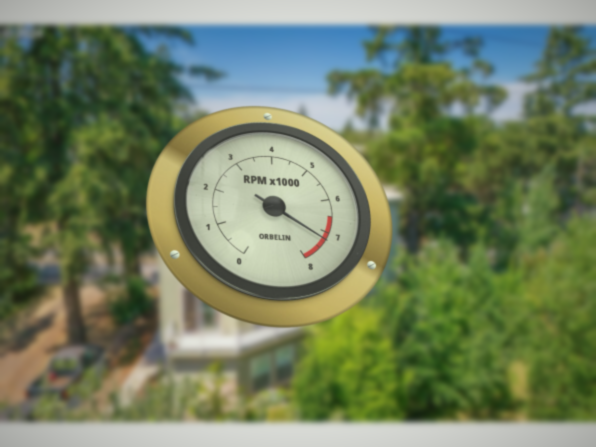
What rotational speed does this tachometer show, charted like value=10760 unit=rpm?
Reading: value=7250 unit=rpm
